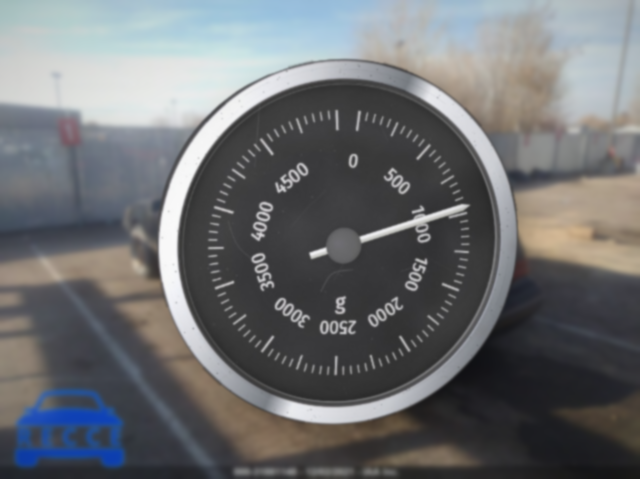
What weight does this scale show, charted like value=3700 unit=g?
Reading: value=950 unit=g
